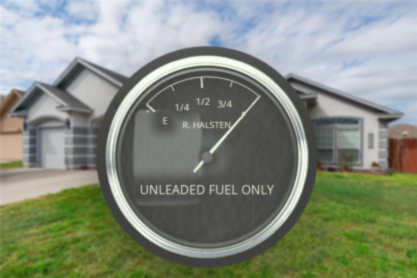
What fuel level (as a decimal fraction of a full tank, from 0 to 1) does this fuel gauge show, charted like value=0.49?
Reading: value=1
